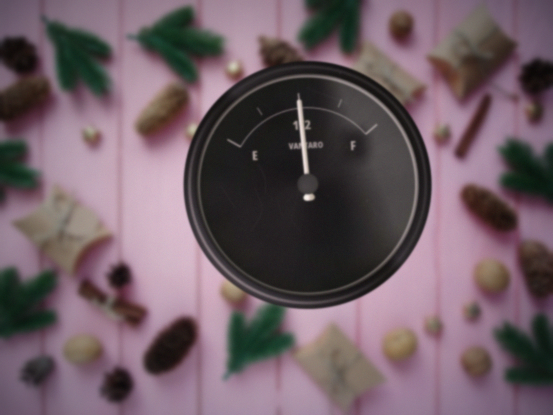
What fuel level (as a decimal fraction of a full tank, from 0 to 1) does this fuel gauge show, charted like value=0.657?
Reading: value=0.5
